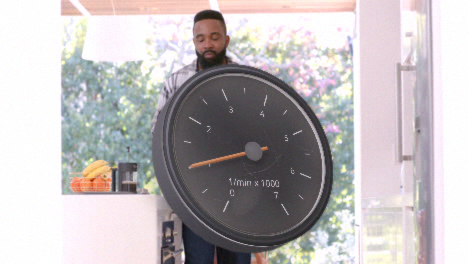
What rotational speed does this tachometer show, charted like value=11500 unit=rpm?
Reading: value=1000 unit=rpm
